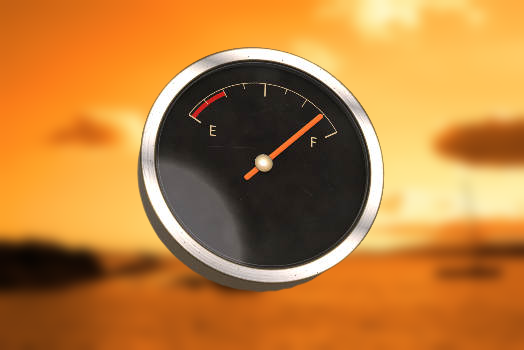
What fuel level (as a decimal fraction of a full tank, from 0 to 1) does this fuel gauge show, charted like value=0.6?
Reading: value=0.875
